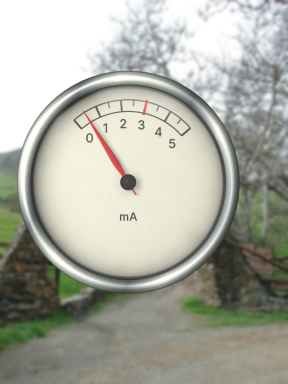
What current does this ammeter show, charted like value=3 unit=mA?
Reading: value=0.5 unit=mA
